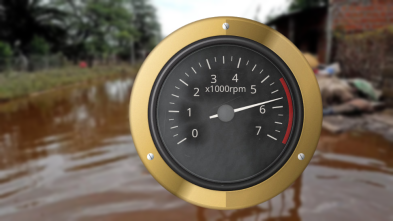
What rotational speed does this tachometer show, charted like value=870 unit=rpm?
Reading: value=5750 unit=rpm
